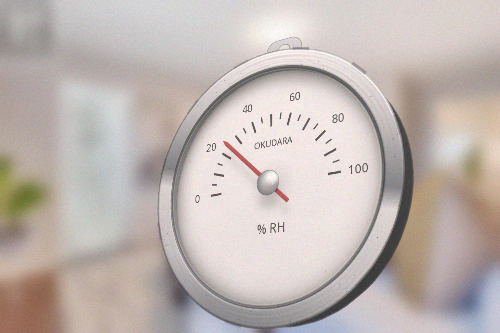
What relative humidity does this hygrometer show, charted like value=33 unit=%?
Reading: value=25 unit=%
